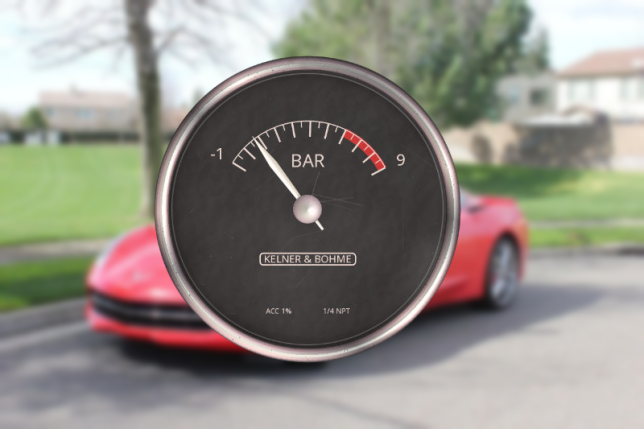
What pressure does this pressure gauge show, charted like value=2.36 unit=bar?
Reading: value=0.75 unit=bar
